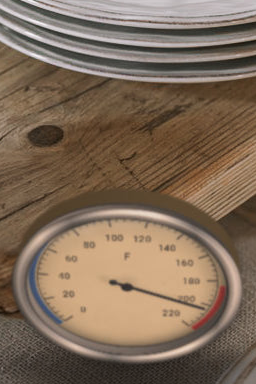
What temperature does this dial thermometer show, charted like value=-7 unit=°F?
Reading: value=200 unit=°F
